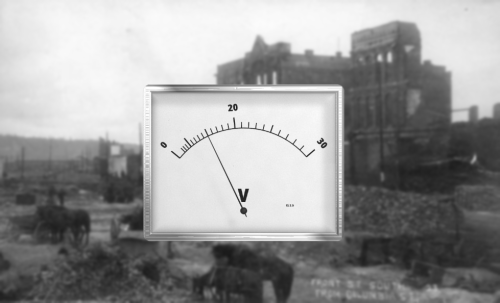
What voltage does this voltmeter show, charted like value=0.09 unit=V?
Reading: value=15 unit=V
